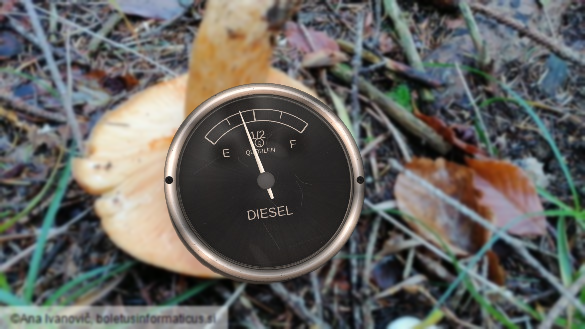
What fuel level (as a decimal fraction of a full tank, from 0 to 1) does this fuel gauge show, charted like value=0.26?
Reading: value=0.375
